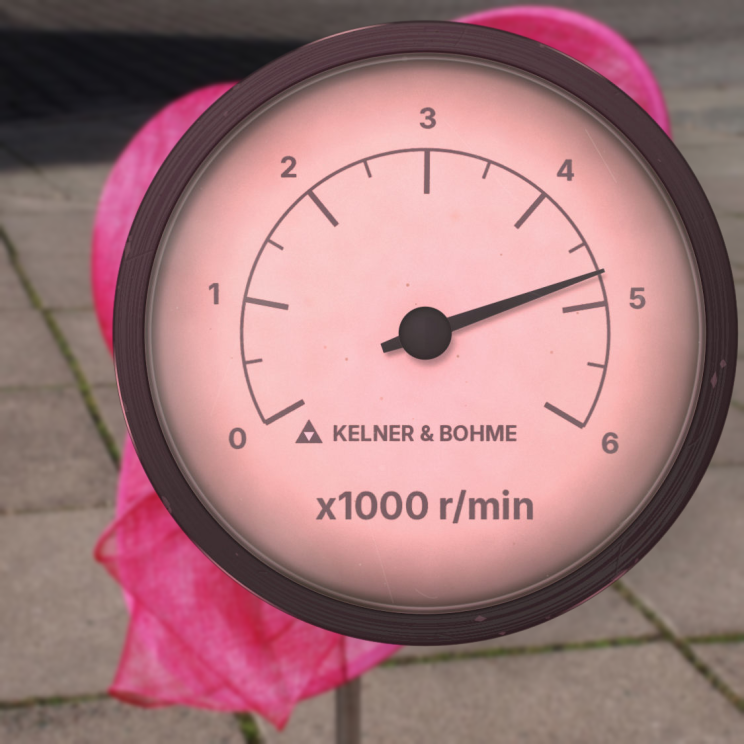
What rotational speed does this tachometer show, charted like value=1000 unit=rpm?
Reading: value=4750 unit=rpm
